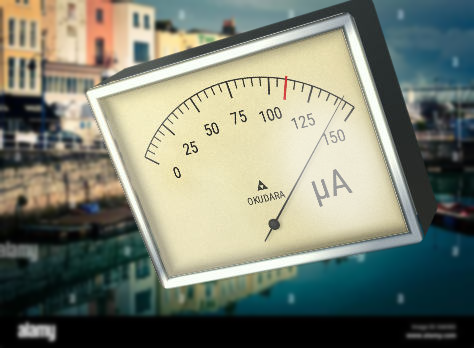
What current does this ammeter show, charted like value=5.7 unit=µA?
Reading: value=142.5 unit=µA
